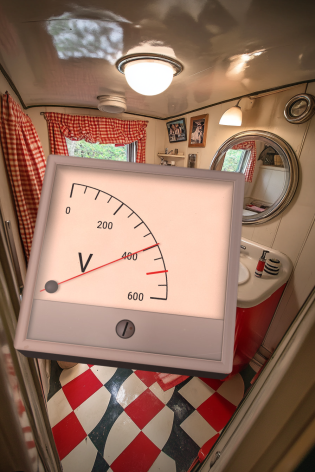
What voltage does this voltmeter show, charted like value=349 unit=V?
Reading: value=400 unit=V
